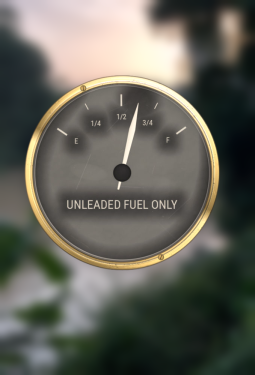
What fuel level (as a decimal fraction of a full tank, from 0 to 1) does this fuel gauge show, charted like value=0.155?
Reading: value=0.625
